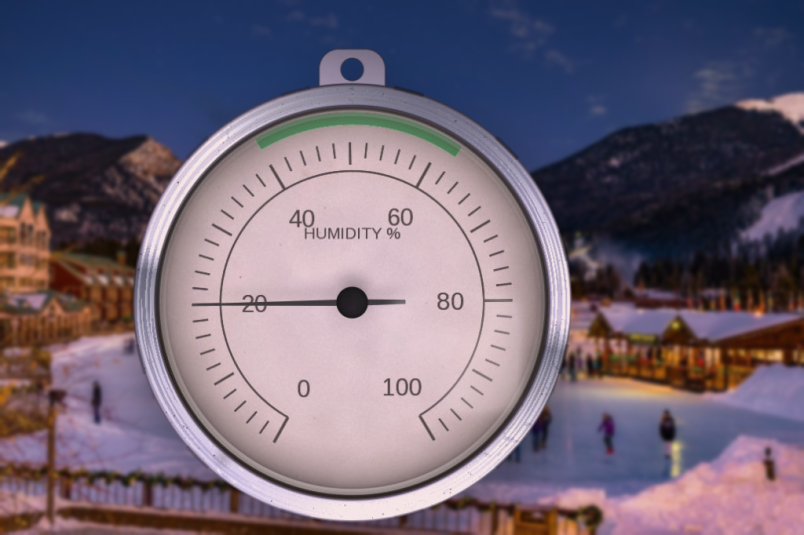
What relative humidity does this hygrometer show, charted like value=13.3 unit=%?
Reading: value=20 unit=%
